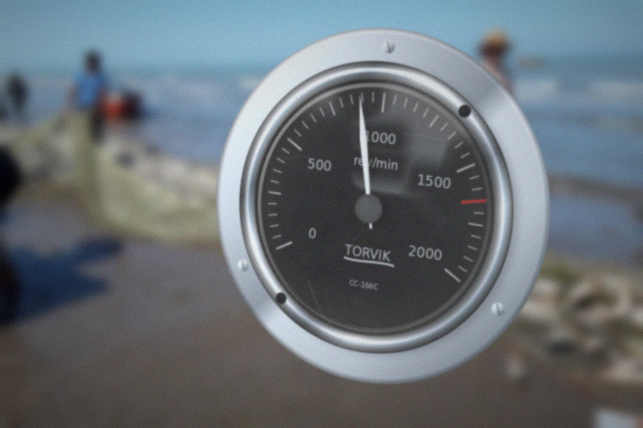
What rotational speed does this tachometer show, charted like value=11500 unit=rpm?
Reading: value=900 unit=rpm
